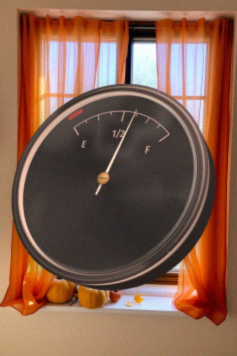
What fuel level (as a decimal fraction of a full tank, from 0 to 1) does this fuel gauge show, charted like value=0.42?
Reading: value=0.625
